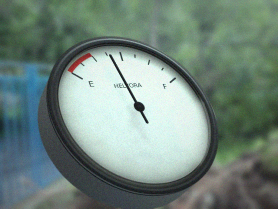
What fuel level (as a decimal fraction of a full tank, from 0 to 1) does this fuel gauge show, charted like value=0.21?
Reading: value=0.375
